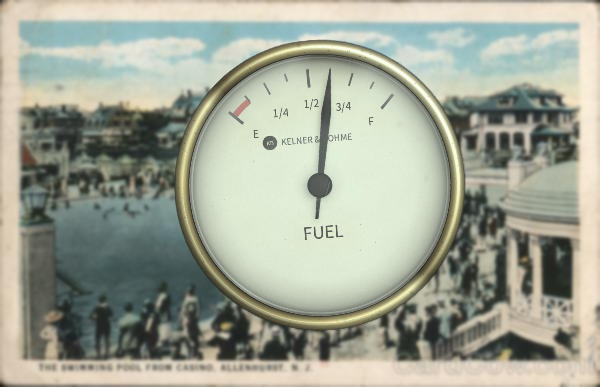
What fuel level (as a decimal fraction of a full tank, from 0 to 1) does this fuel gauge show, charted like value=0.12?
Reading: value=0.625
